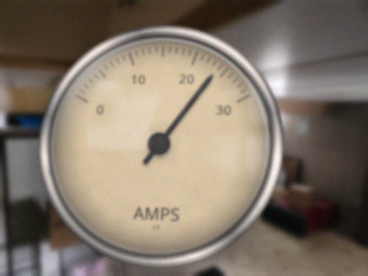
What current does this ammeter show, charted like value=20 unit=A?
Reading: value=24 unit=A
